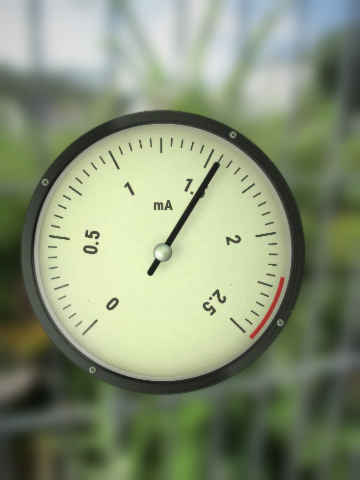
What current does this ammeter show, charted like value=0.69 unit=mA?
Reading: value=1.55 unit=mA
